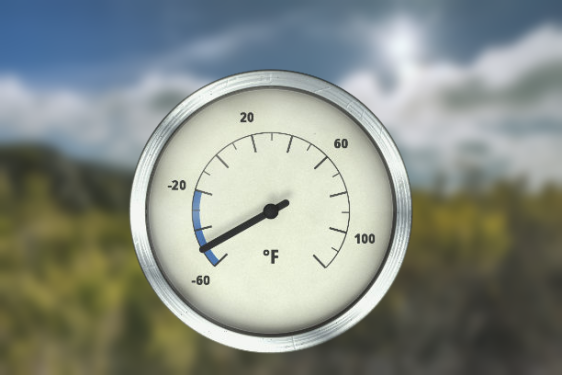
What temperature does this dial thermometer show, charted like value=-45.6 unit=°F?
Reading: value=-50 unit=°F
